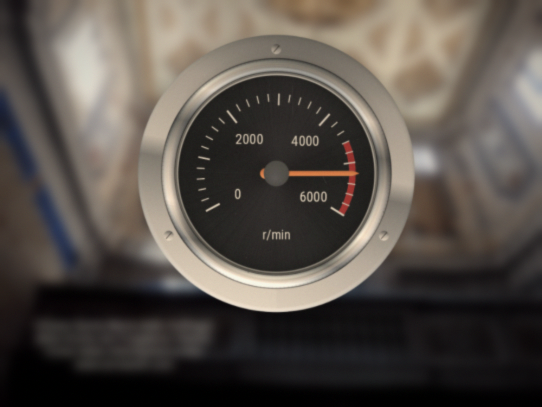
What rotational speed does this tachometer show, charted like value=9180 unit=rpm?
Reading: value=5200 unit=rpm
